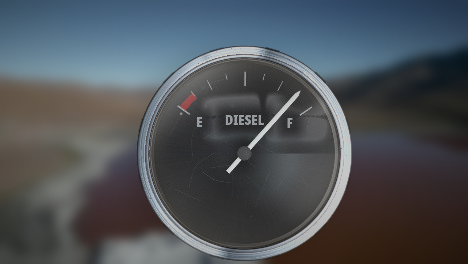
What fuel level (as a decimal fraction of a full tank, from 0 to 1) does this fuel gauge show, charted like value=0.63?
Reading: value=0.875
